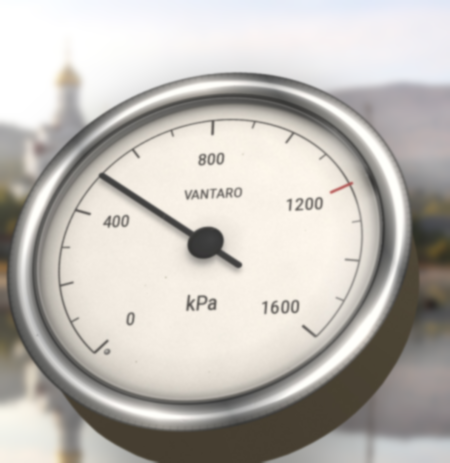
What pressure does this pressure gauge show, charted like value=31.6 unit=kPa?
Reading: value=500 unit=kPa
